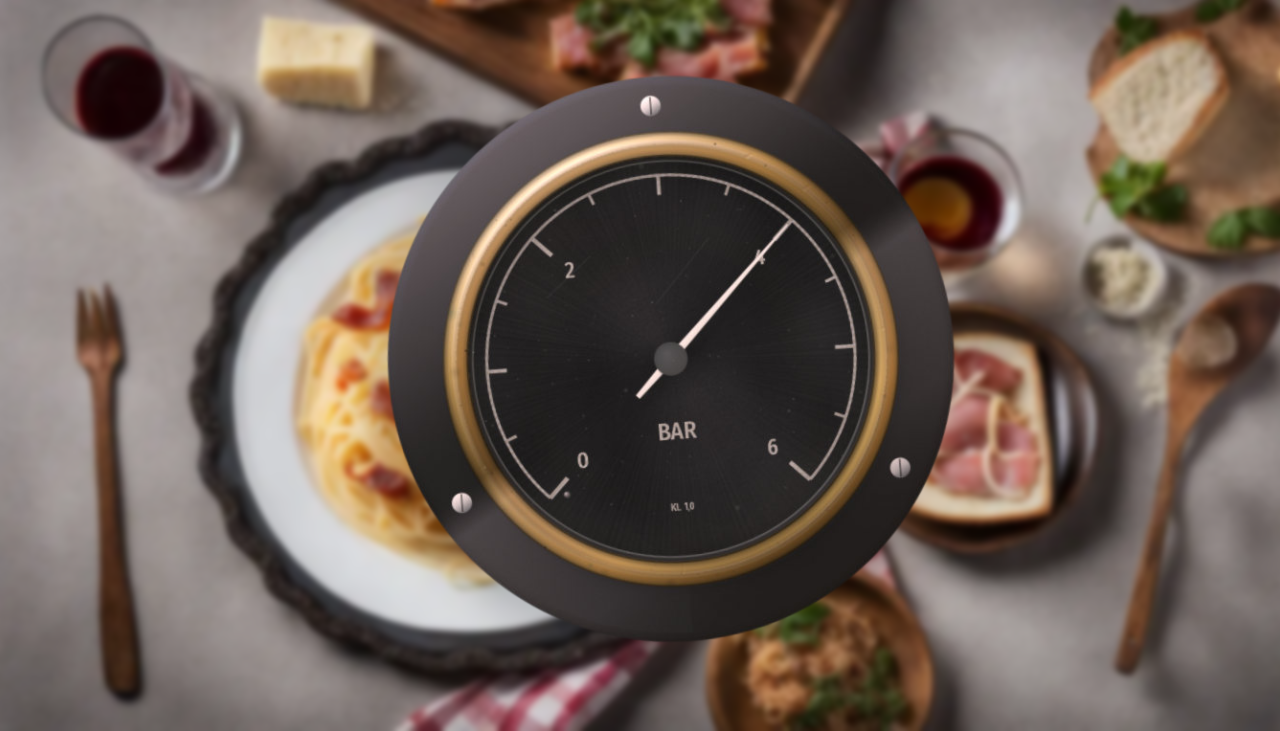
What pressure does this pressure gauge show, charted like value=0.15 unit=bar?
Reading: value=4 unit=bar
